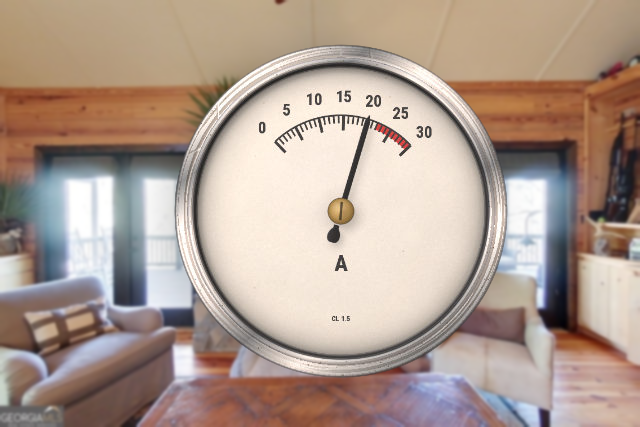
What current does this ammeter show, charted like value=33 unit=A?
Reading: value=20 unit=A
